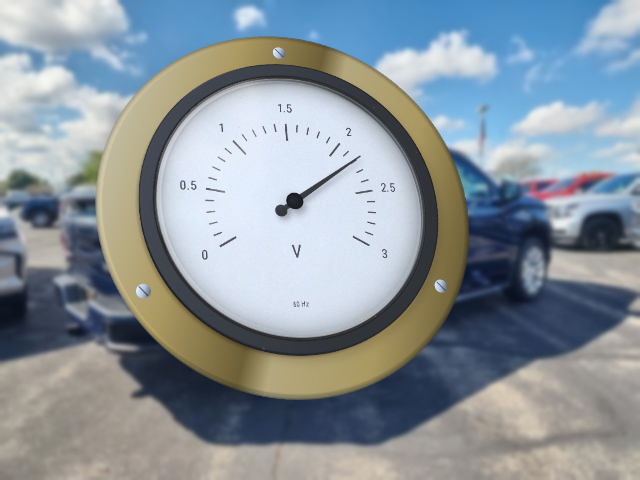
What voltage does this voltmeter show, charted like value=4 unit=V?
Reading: value=2.2 unit=V
